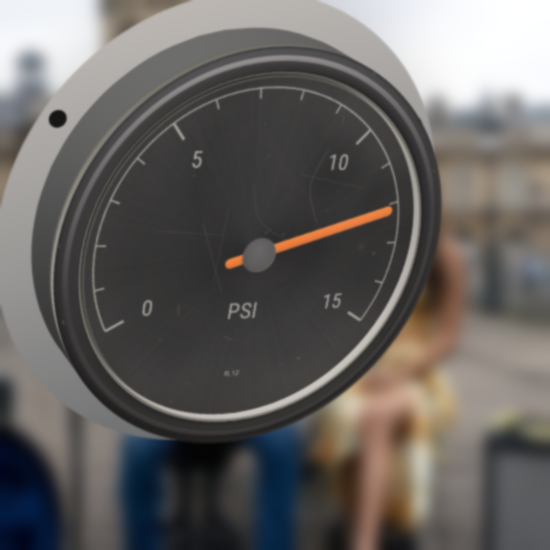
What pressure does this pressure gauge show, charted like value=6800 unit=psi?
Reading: value=12 unit=psi
